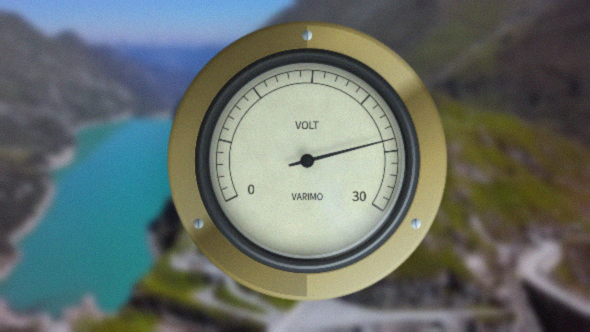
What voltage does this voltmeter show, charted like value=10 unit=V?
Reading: value=24 unit=V
